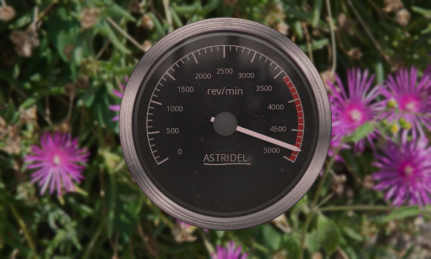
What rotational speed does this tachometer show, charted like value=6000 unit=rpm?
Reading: value=4800 unit=rpm
